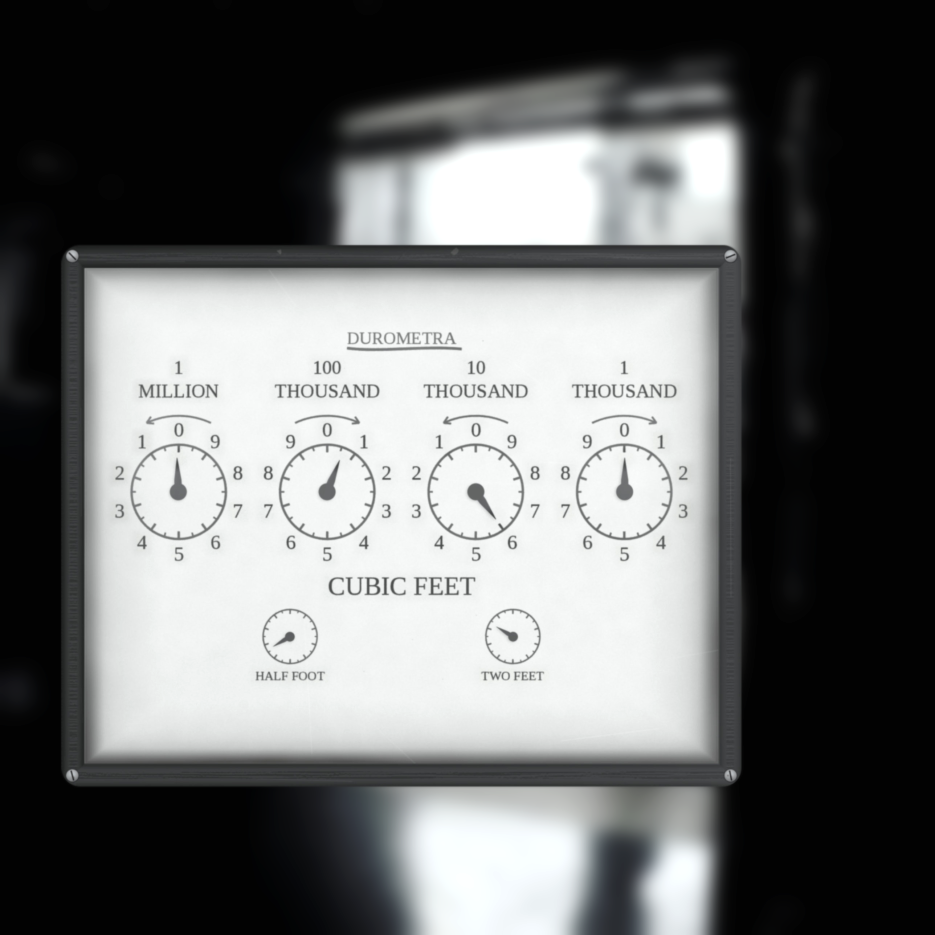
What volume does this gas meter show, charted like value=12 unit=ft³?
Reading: value=6000 unit=ft³
